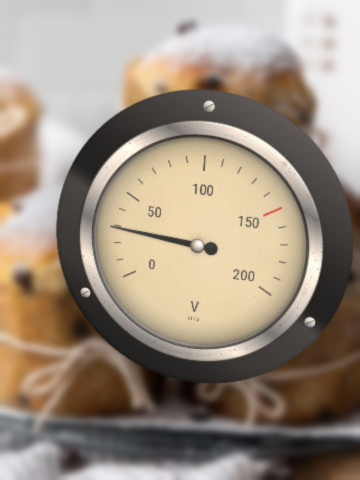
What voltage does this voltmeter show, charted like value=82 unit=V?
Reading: value=30 unit=V
